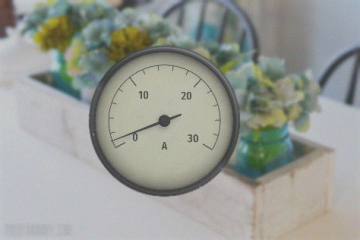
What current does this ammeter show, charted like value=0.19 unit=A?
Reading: value=1 unit=A
